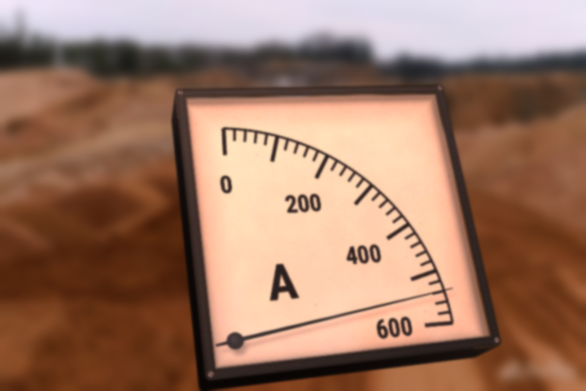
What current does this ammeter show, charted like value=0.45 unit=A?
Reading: value=540 unit=A
